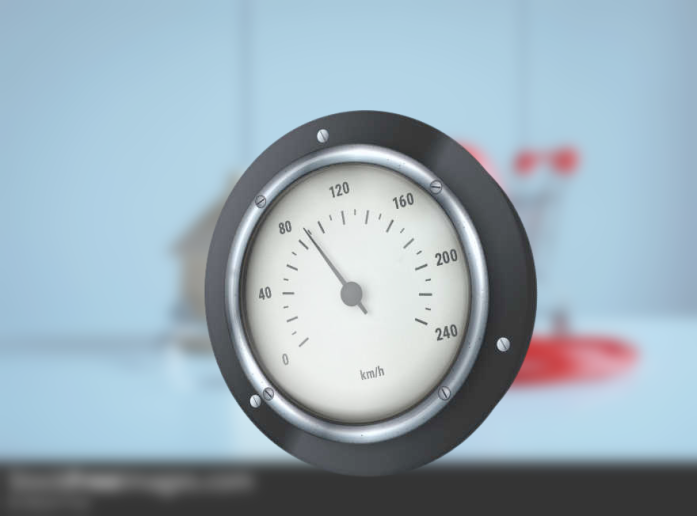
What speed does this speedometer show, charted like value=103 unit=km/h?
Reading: value=90 unit=km/h
